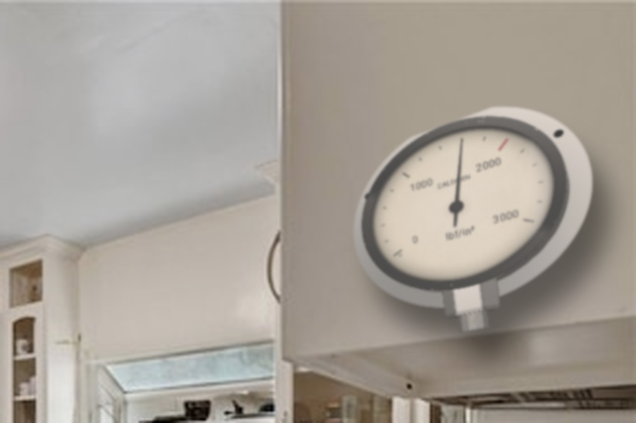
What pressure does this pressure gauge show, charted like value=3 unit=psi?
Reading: value=1600 unit=psi
